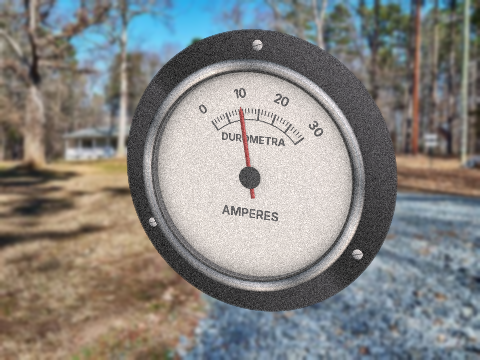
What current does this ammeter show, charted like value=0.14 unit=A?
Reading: value=10 unit=A
